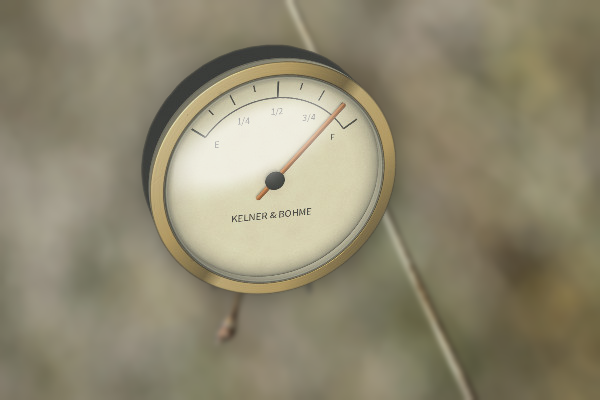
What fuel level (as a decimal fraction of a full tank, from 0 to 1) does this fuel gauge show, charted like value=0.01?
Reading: value=0.875
